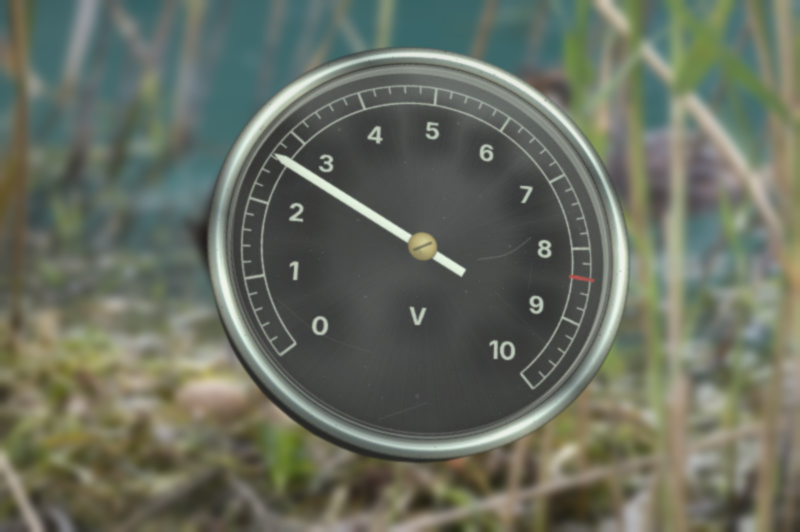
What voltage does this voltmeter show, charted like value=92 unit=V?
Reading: value=2.6 unit=V
